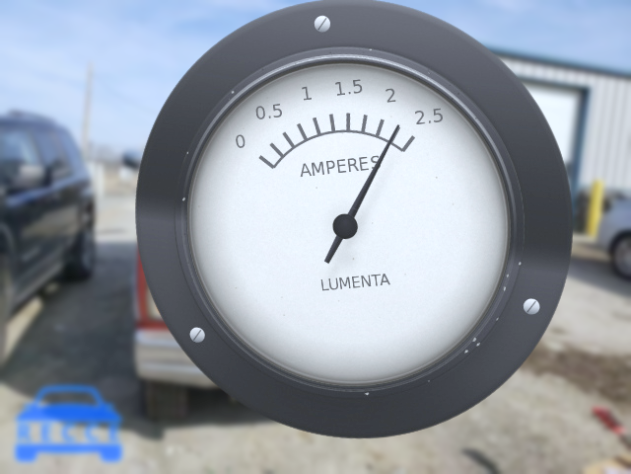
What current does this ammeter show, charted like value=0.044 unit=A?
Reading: value=2.25 unit=A
